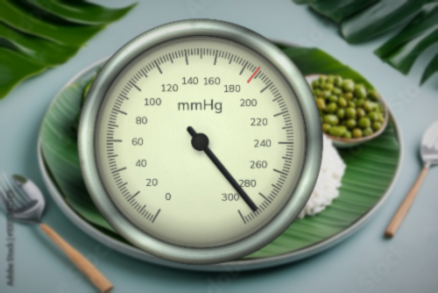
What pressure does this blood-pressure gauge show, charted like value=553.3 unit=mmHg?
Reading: value=290 unit=mmHg
